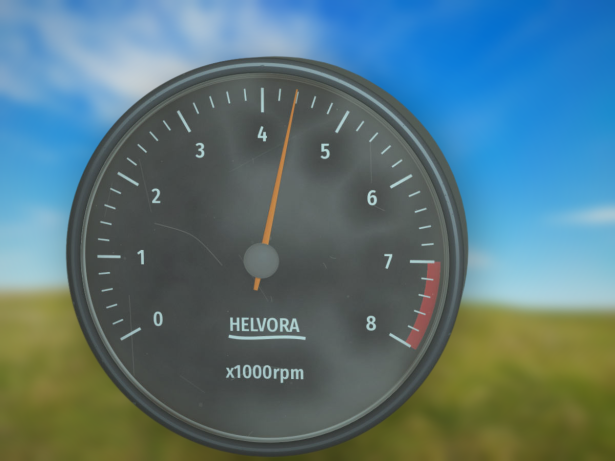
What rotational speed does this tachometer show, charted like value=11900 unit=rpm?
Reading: value=4400 unit=rpm
